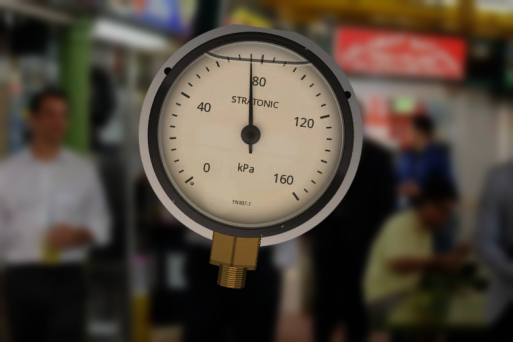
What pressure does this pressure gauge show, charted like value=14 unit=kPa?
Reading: value=75 unit=kPa
